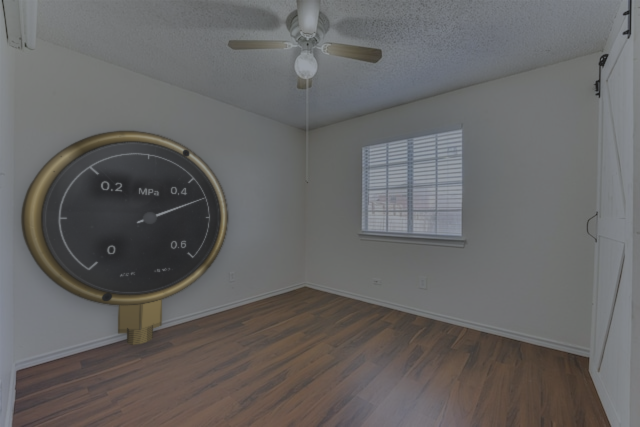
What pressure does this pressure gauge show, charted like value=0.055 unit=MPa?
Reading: value=0.45 unit=MPa
